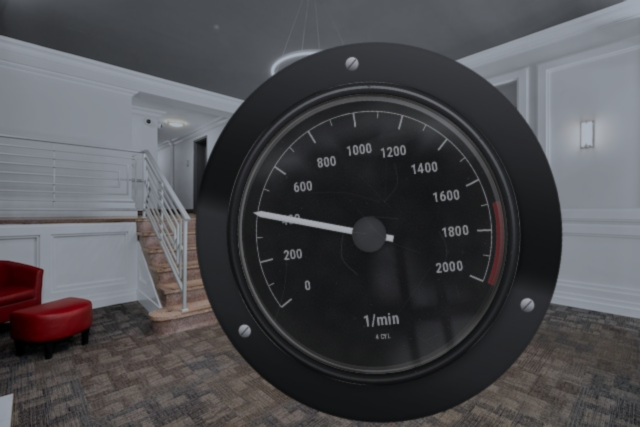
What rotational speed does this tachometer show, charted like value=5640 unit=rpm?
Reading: value=400 unit=rpm
